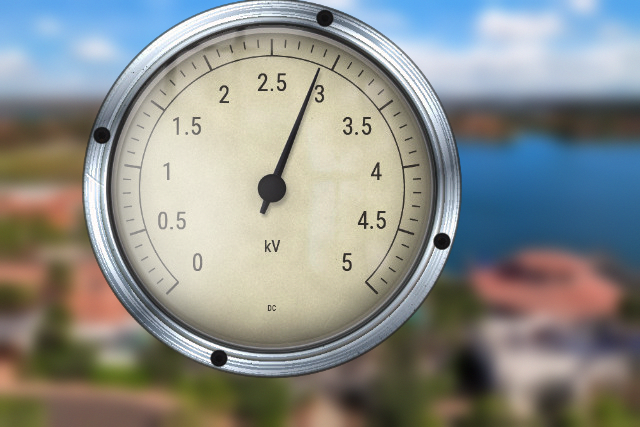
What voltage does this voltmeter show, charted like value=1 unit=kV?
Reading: value=2.9 unit=kV
